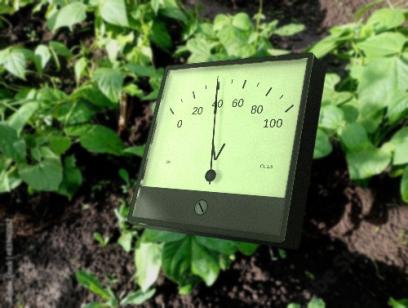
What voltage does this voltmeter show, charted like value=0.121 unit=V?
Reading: value=40 unit=V
